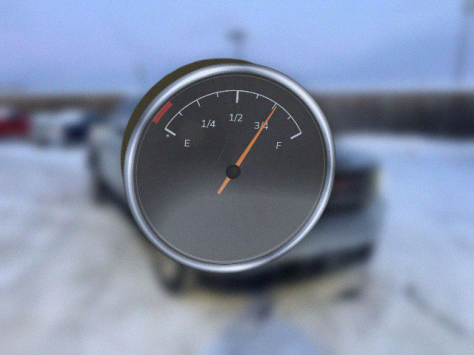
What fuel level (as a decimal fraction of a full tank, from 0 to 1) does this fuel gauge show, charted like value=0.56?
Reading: value=0.75
